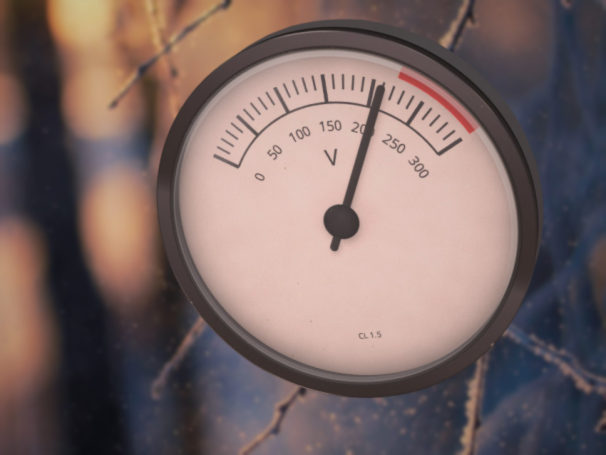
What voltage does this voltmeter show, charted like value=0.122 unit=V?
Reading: value=210 unit=V
